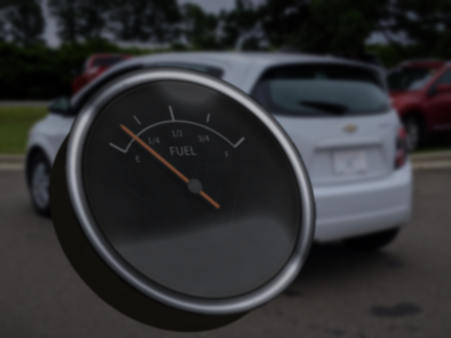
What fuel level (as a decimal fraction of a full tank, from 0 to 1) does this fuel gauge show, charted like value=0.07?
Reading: value=0.125
